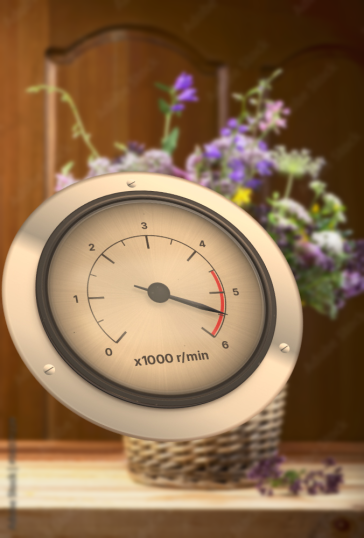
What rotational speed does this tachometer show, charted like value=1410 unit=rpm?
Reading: value=5500 unit=rpm
